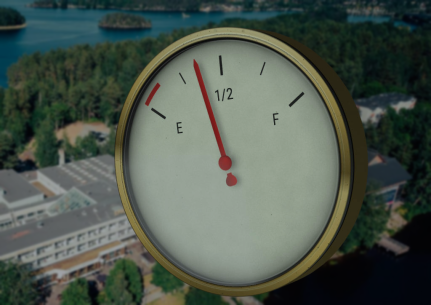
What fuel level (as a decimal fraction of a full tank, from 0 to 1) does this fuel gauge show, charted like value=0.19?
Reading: value=0.375
